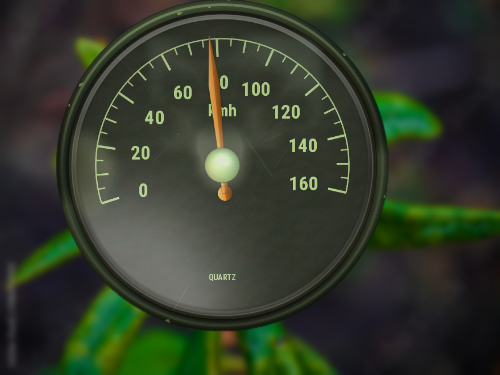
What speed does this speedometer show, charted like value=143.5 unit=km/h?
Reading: value=77.5 unit=km/h
